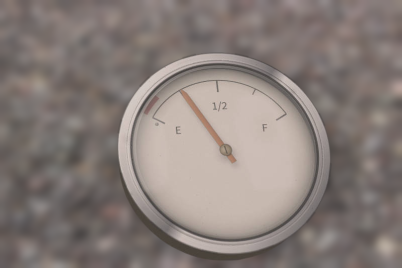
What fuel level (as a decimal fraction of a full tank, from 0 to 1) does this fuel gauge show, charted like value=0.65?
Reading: value=0.25
